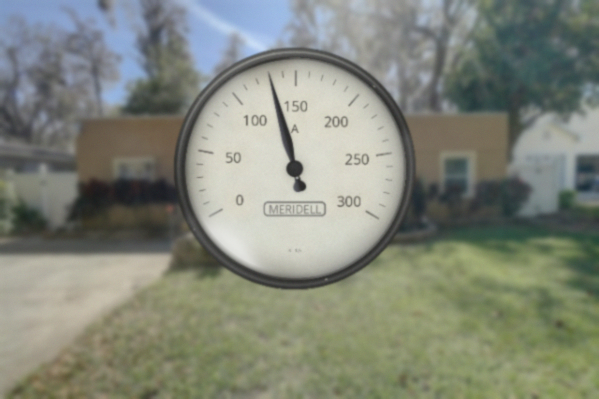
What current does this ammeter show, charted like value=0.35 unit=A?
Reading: value=130 unit=A
